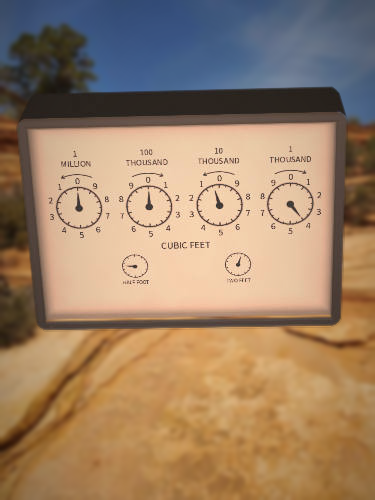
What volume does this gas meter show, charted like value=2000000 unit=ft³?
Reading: value=400 unit=ft³
